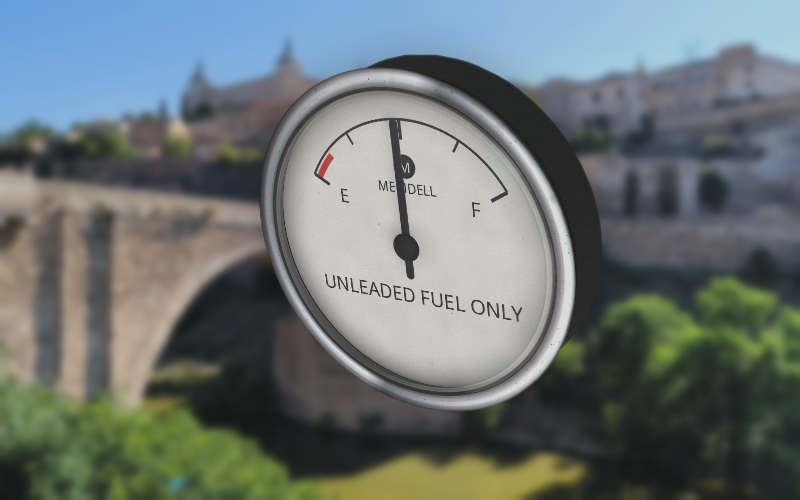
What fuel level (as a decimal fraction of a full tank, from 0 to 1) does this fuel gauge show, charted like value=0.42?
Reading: value=0.5
